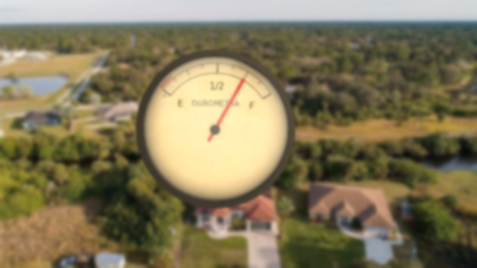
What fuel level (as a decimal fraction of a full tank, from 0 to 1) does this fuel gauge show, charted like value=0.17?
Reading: value=0.75
